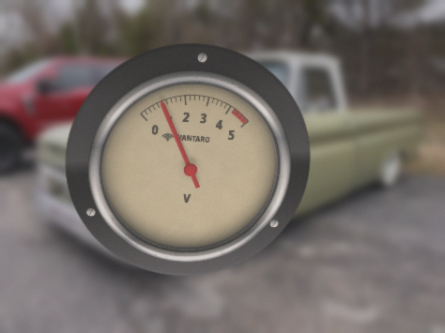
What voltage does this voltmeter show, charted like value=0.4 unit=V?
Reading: value=1 unit=V
